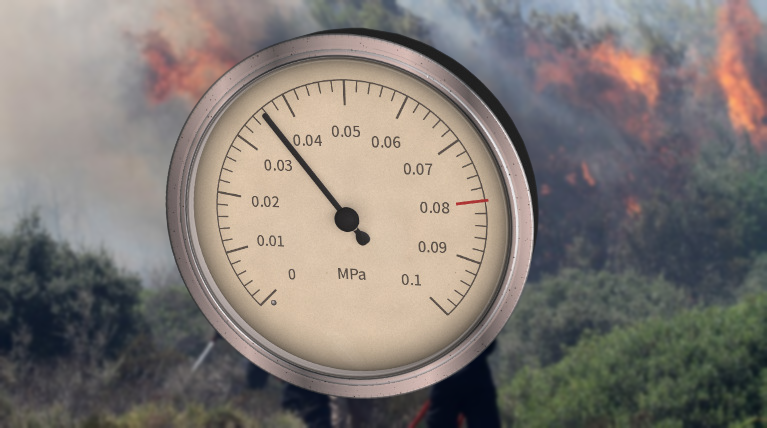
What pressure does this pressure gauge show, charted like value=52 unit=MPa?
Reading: value=0.036 unit=MPa
